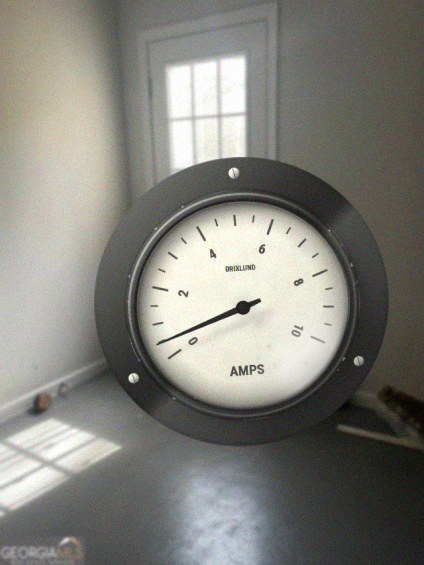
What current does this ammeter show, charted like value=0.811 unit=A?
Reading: value=0.5 unit=A
